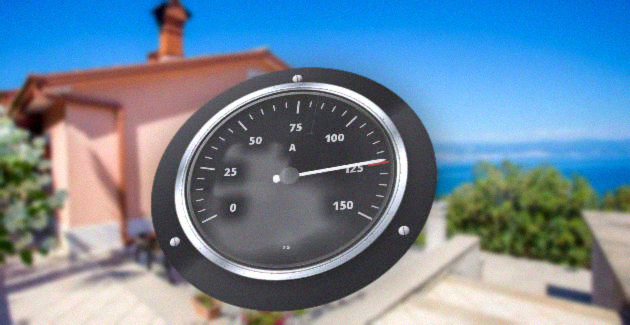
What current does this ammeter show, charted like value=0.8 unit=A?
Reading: value=125 unit=A
